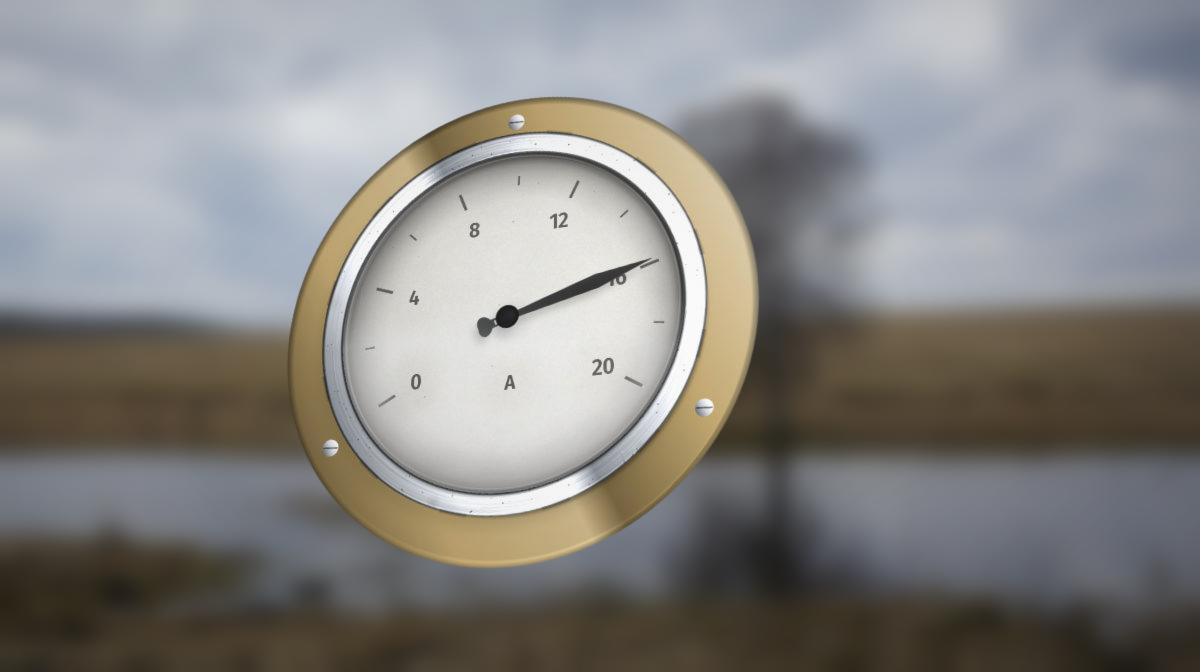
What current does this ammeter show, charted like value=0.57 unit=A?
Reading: value=16 unit=A
